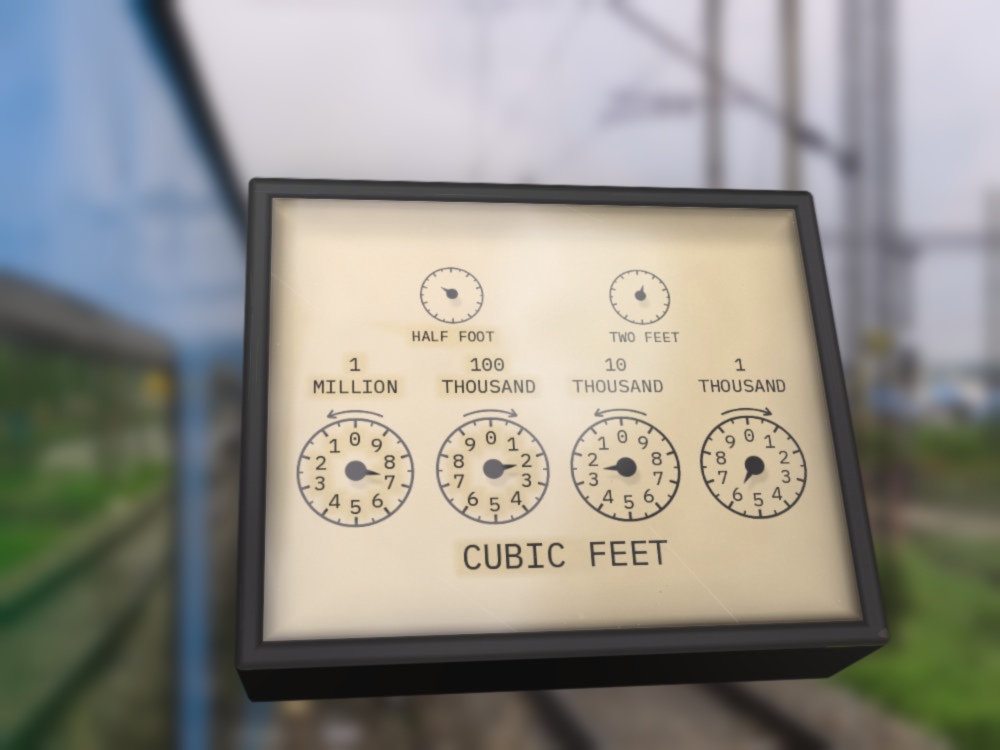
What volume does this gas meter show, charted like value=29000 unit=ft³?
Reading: value=722600 unit=ft³
